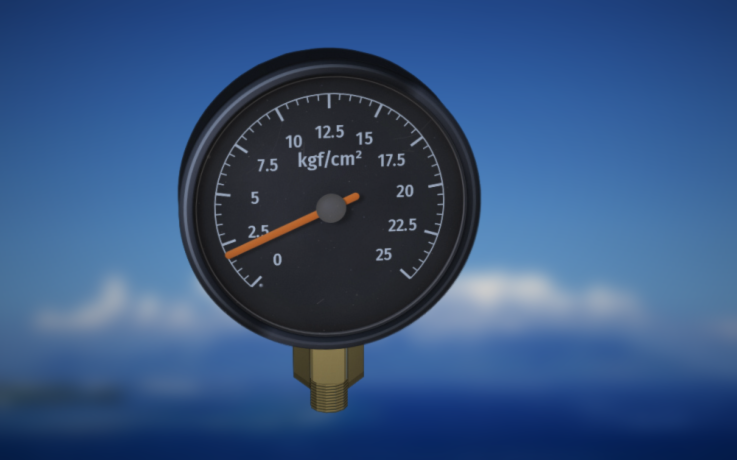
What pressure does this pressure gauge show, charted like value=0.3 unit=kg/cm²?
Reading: value=2 unit=kg/cm²
